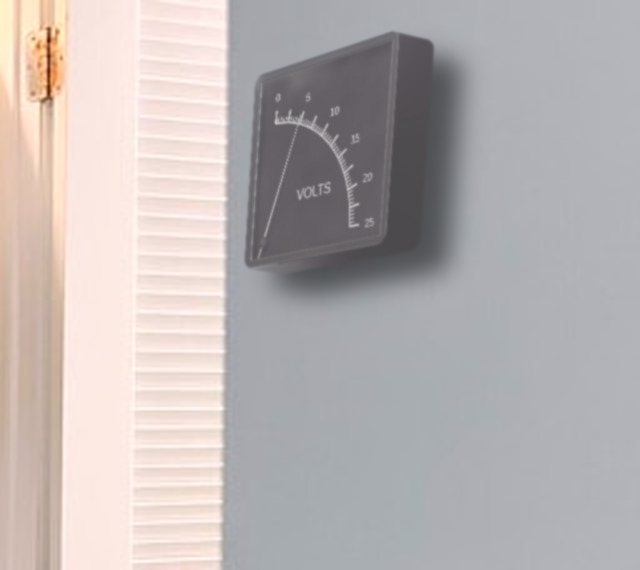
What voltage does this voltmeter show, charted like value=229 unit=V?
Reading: value=5 unit=V
